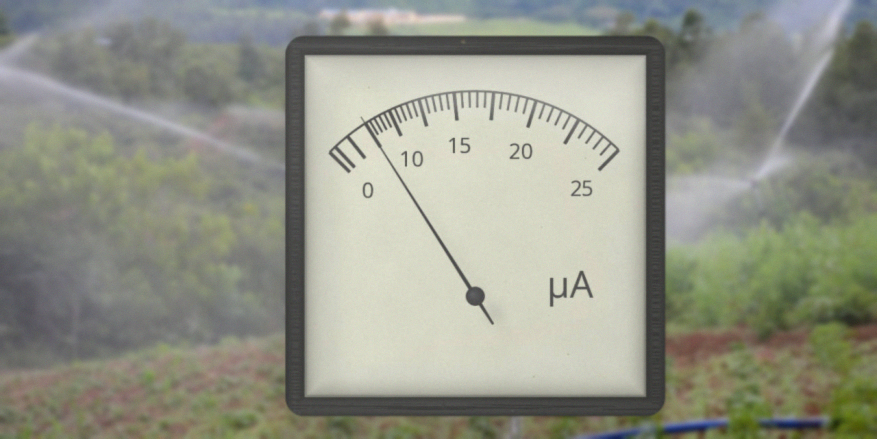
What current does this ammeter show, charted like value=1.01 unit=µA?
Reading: value=7.5 unit=µA
